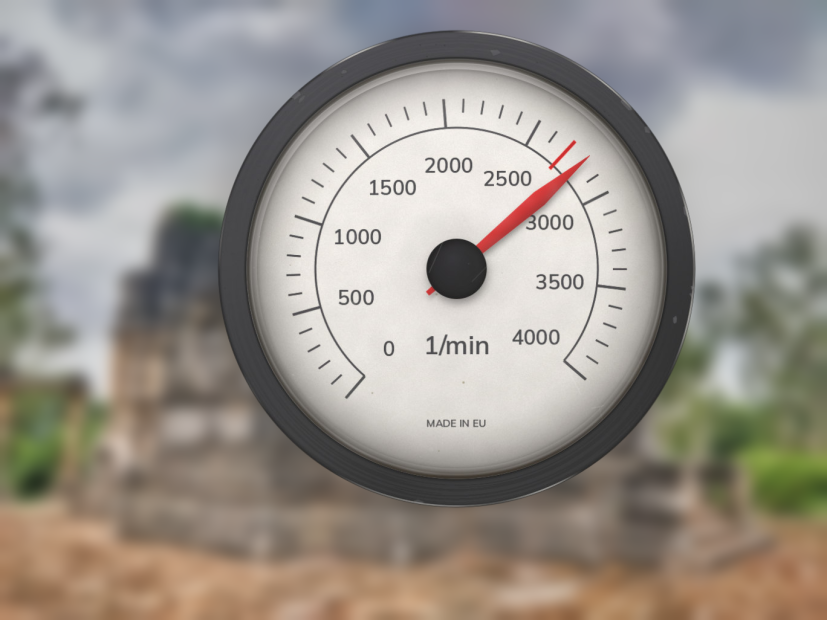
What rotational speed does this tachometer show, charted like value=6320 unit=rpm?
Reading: value=2800 unit=rpm
